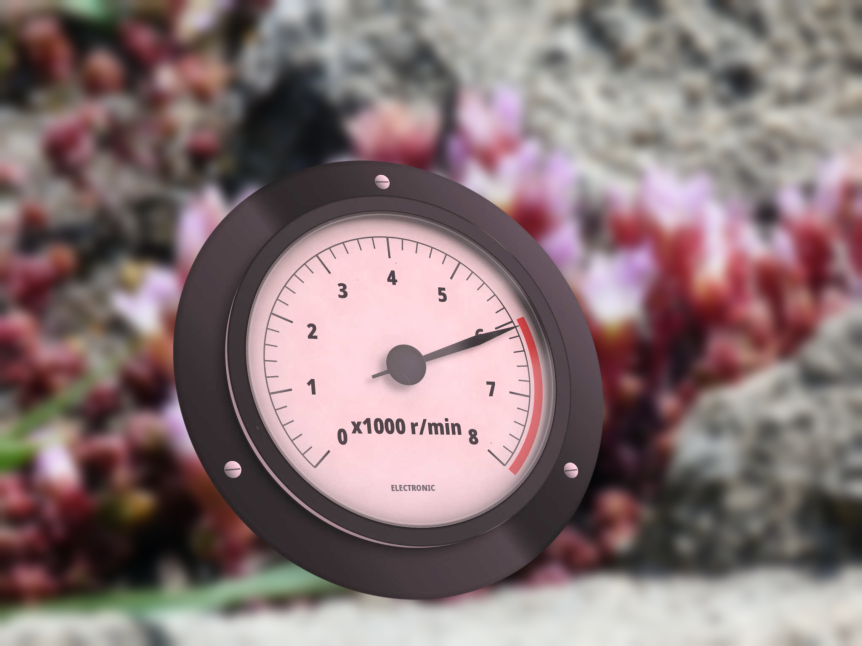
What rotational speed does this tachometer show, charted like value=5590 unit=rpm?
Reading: value=6100 unit=rpm
